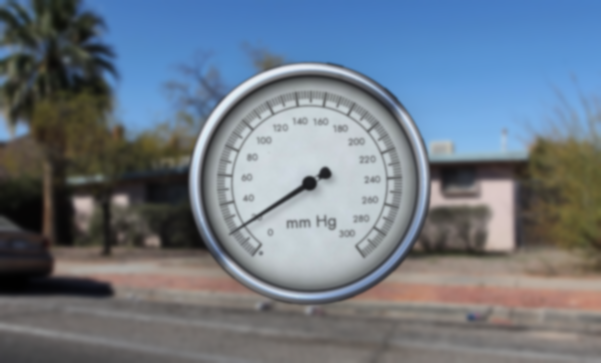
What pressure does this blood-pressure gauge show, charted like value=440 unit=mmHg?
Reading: value=20 unit=mmHg
